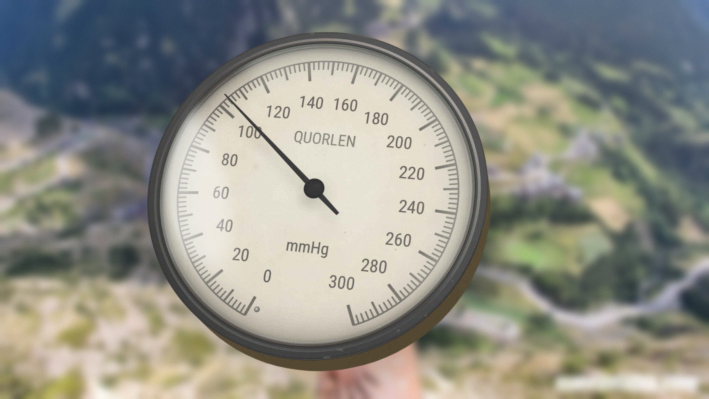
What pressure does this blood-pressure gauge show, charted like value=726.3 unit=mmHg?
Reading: value=104 unit=mmHg
